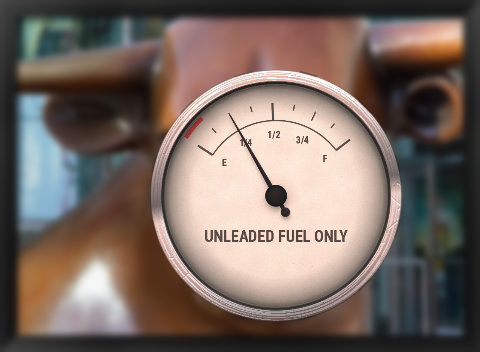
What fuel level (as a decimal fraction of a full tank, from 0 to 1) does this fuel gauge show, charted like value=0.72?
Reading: value=0.25
